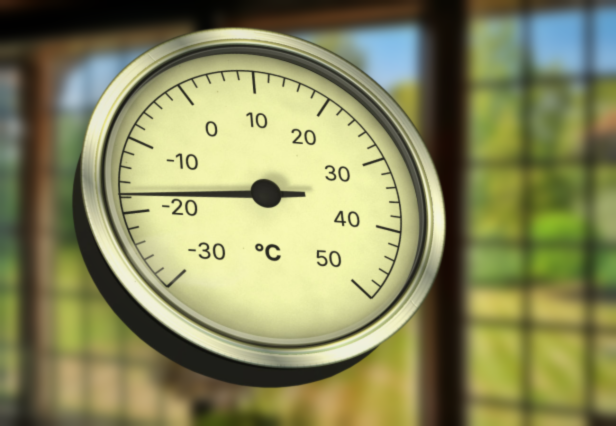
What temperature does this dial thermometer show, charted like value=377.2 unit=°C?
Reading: value=-18 unit=°C
